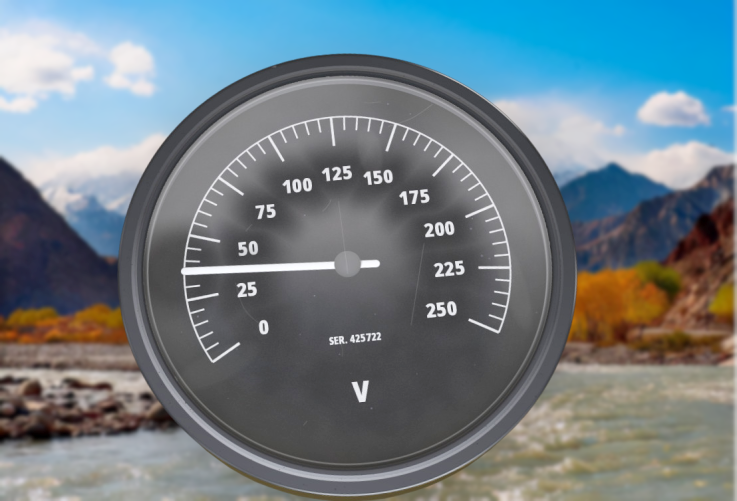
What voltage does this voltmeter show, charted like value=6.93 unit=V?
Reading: value=35 unit=V
